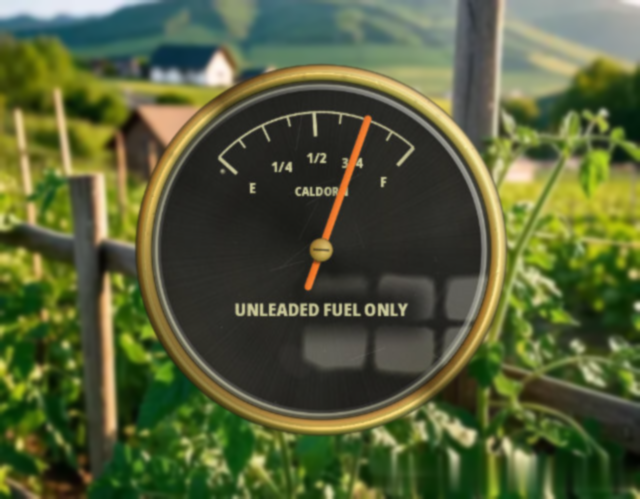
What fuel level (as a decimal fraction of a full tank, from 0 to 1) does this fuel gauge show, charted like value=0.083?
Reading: value=0.75
